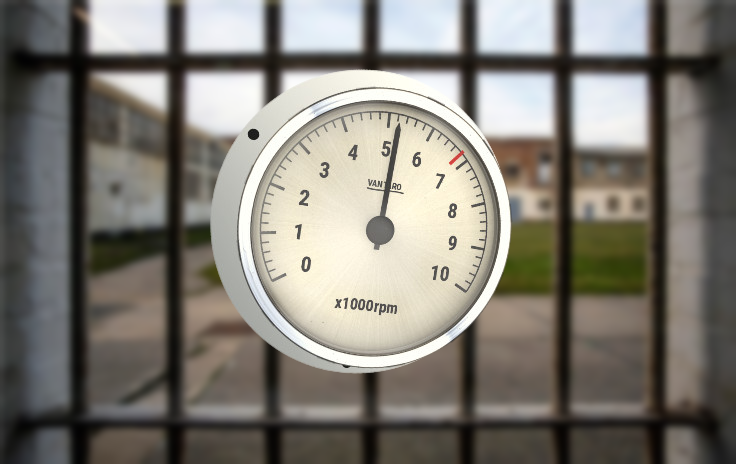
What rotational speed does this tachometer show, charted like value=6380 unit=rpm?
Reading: value=5200 unit=rpm
